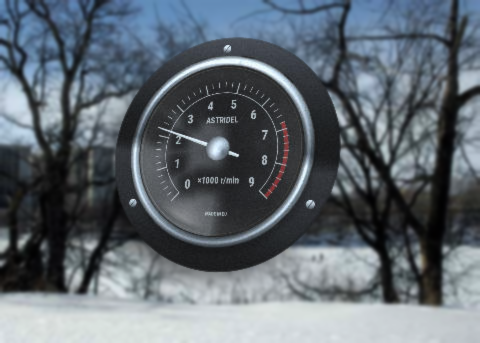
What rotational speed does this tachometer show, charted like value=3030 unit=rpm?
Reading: value=2200 unit=rpm
